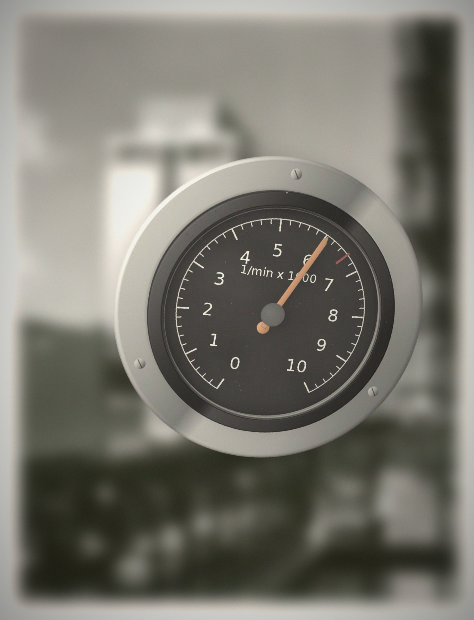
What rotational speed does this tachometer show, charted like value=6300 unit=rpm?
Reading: value=6000 unit=rpm
